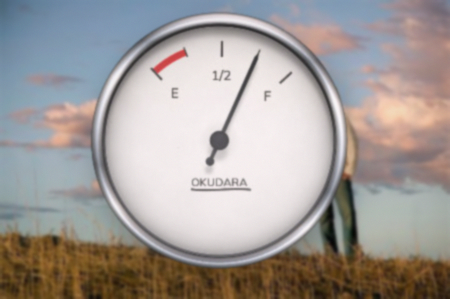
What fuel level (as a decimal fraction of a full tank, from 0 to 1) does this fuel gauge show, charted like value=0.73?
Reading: value=0.75
